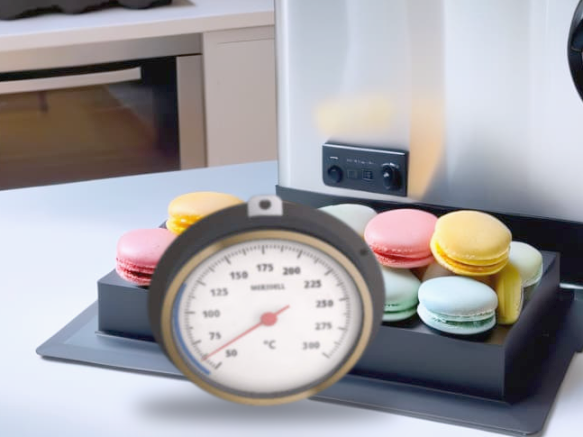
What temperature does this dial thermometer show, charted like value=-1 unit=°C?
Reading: value=62.5 unit=°C
